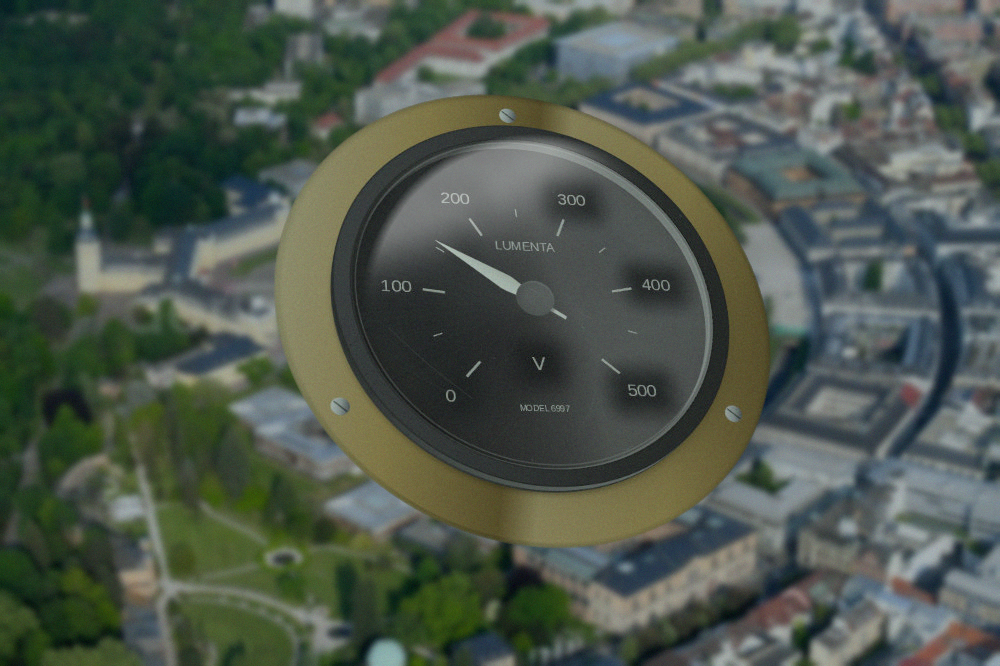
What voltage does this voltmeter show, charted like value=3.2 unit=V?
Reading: value=150 unit=V
